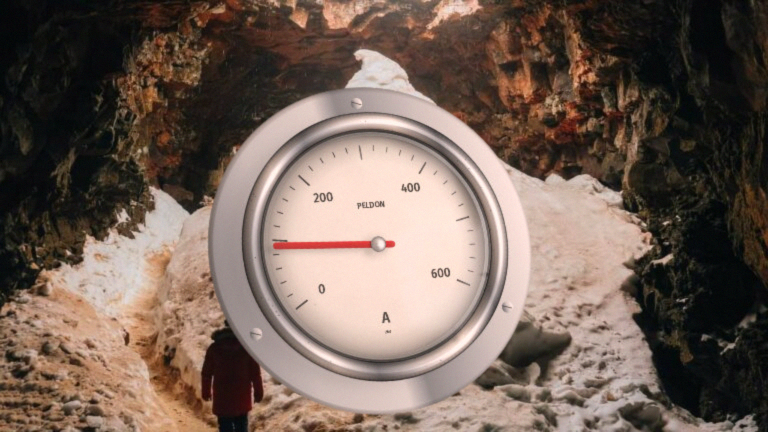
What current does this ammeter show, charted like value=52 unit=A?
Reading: value=90 unit=A
